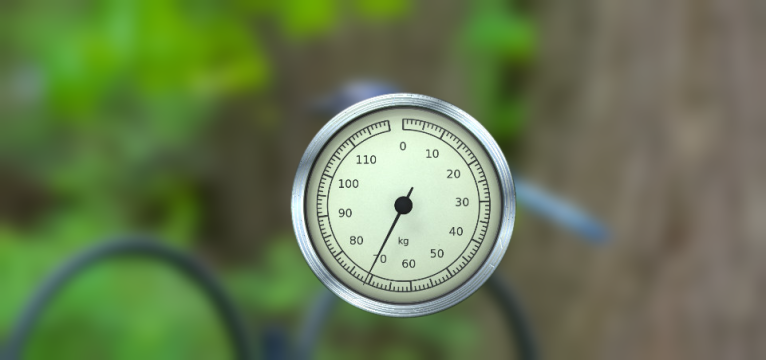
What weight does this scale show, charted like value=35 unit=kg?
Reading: value=71 unit=kg
